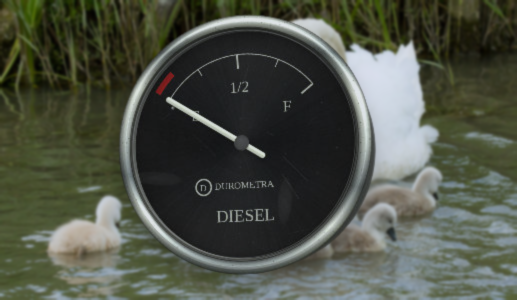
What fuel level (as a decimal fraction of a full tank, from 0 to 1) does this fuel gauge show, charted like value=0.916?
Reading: value=0
